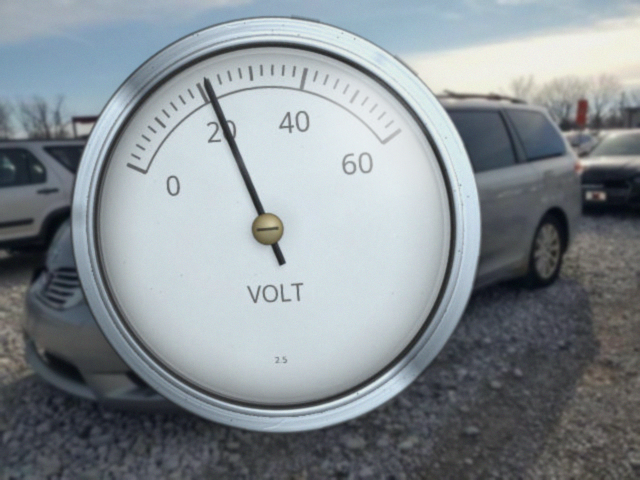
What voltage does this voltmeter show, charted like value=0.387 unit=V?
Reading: value=22 unit=V
